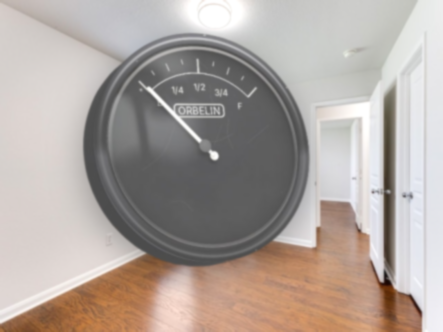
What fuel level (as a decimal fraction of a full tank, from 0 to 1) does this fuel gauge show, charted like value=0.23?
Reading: value=0
